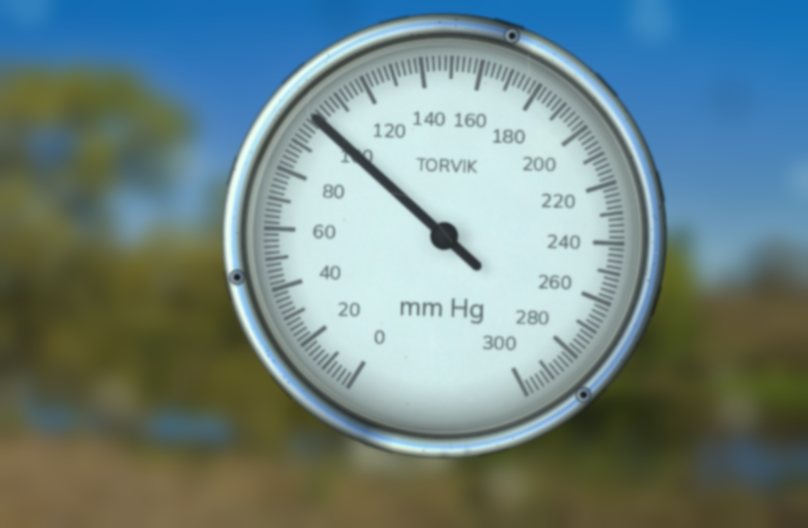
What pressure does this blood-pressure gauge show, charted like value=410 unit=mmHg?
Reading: value=100 unit=mmHg
